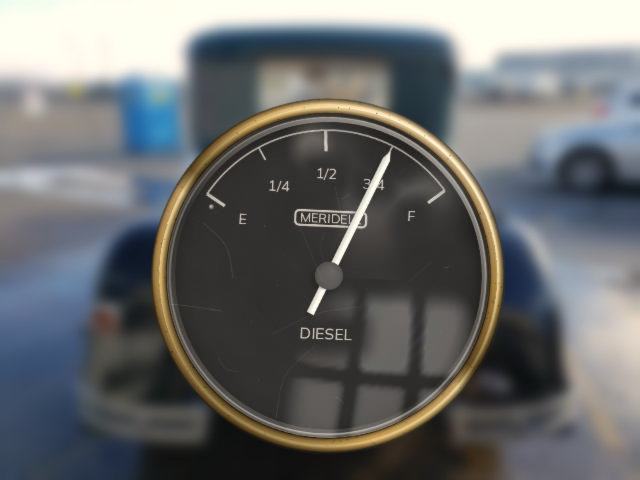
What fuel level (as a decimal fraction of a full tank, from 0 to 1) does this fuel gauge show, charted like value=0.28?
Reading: value=0.75
